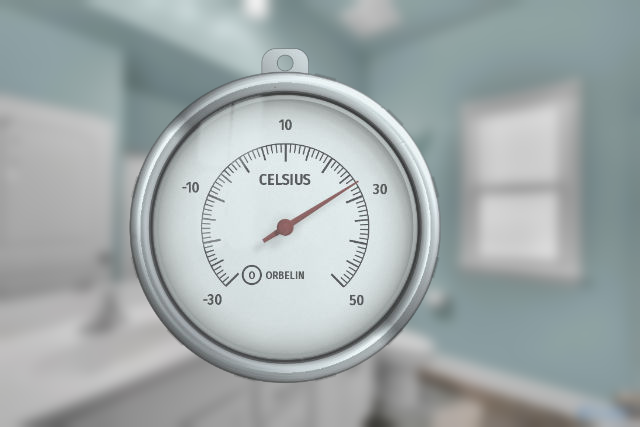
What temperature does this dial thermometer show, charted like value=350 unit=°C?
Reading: value=27 unit=°C
